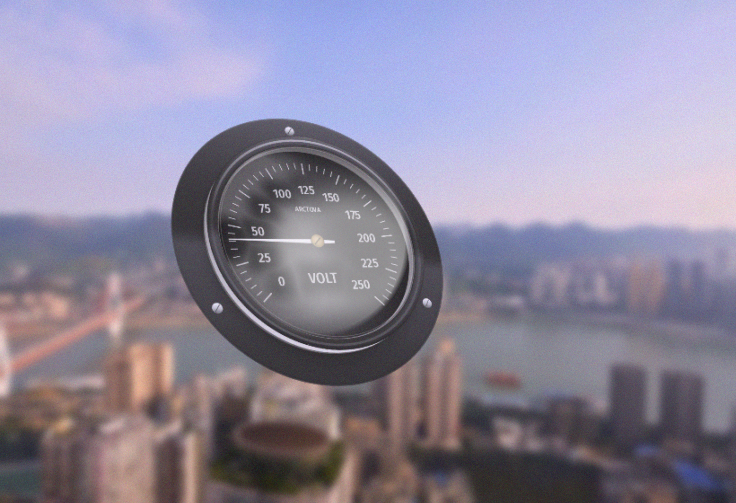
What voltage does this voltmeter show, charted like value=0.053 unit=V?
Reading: value=40 unit=V
